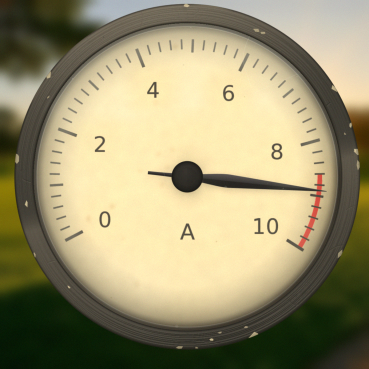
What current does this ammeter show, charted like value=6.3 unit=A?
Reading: value=8.9 unit=A
